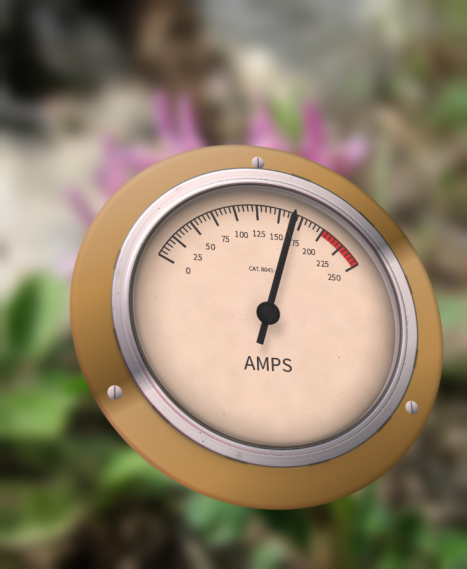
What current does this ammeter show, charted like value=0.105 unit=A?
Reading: value=165 unit=A
